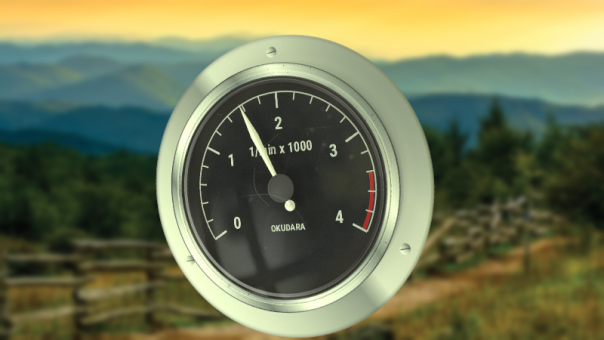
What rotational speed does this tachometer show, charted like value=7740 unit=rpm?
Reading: value=1600 unit=rpm
